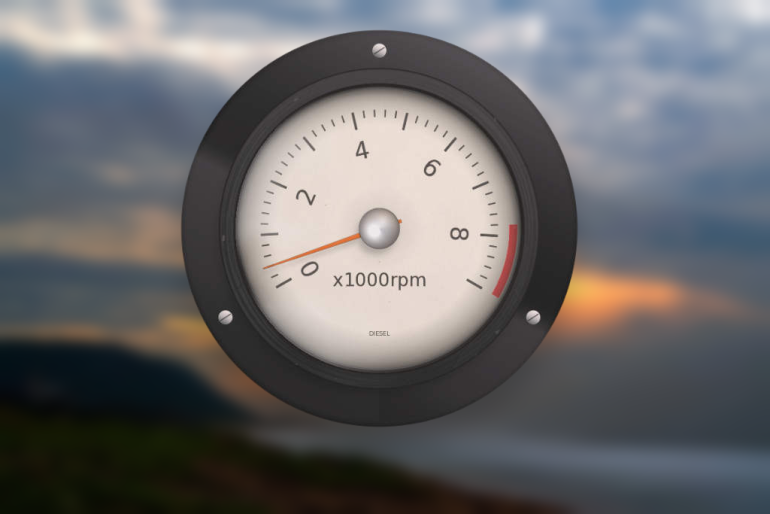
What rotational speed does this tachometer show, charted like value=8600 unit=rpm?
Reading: value=400 unit=rpm
